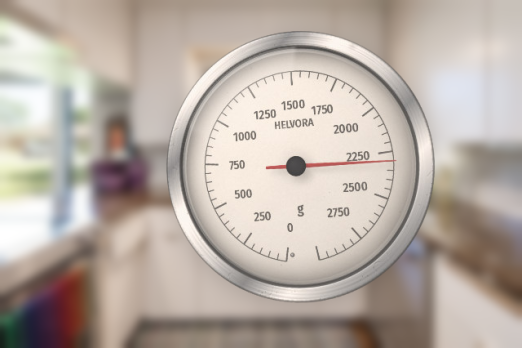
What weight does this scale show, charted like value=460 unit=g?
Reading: value=2300 unit=g
